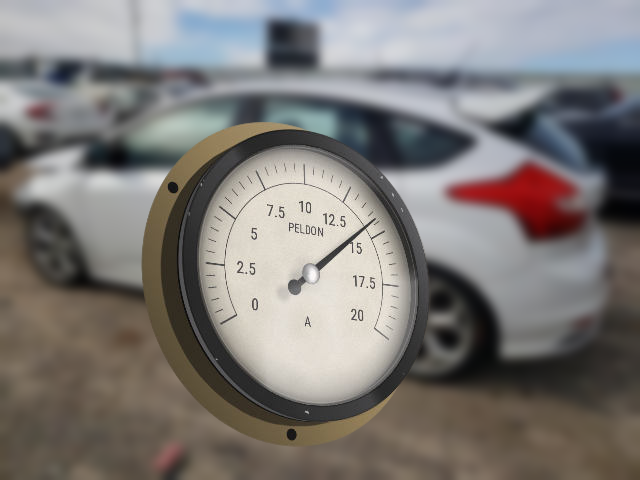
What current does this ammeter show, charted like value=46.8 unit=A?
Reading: value=14.25 unit=A
